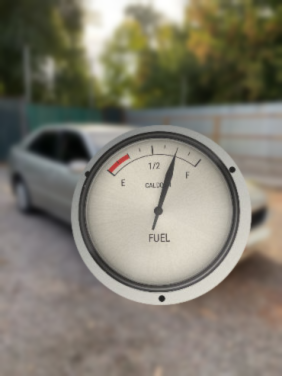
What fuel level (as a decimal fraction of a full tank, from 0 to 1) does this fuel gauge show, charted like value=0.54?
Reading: value=0.75
